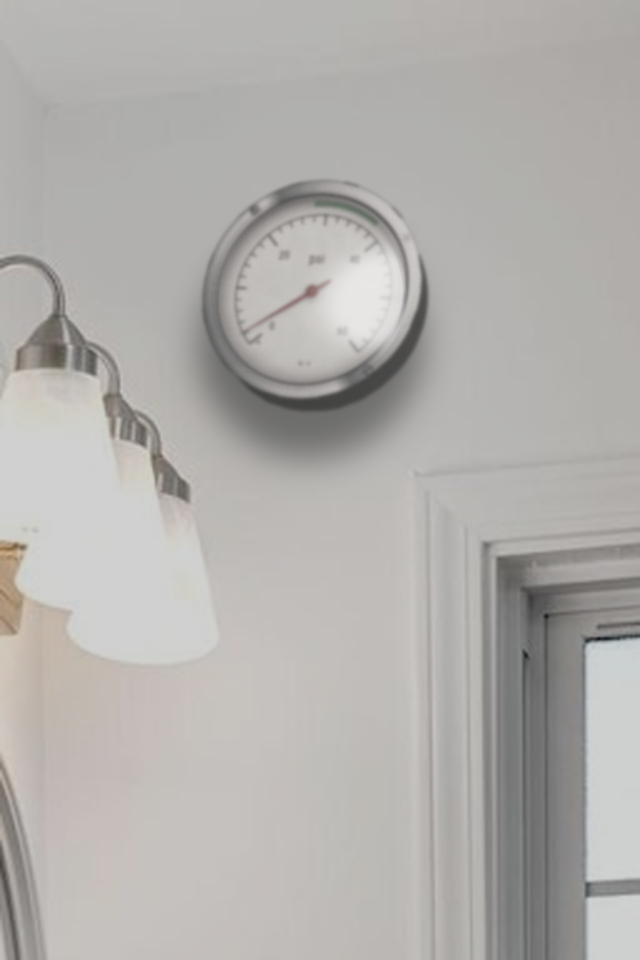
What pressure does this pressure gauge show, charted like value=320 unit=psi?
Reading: value=2 unit=psi
